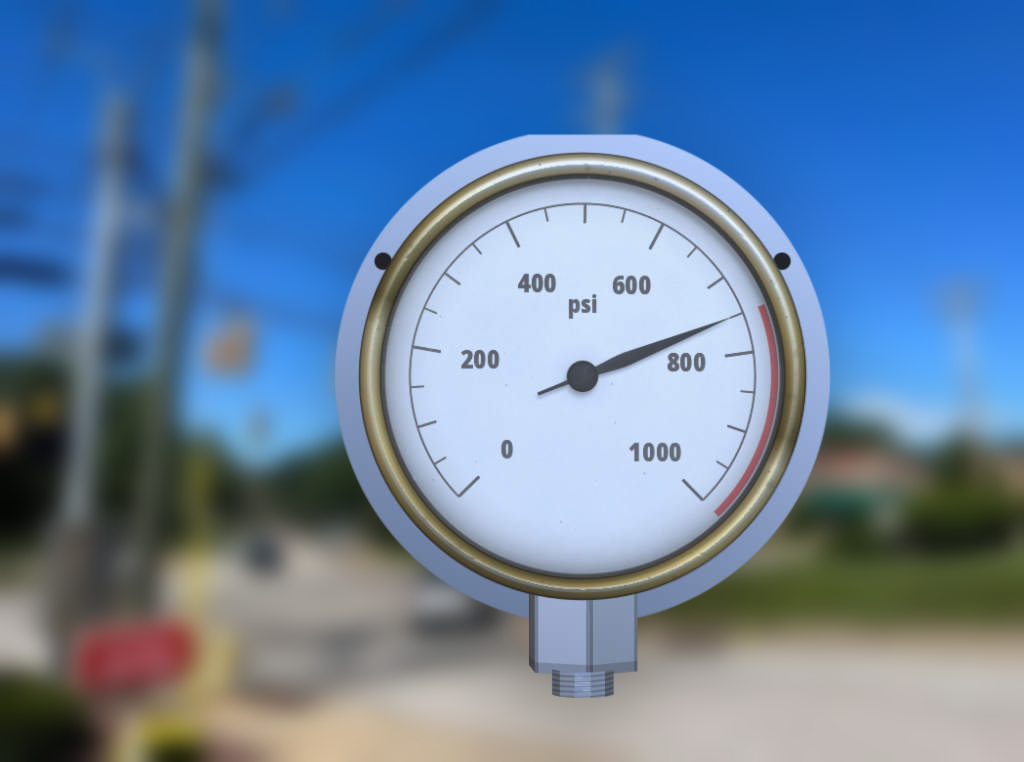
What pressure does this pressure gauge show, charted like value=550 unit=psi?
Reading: value=750 unit=psi
